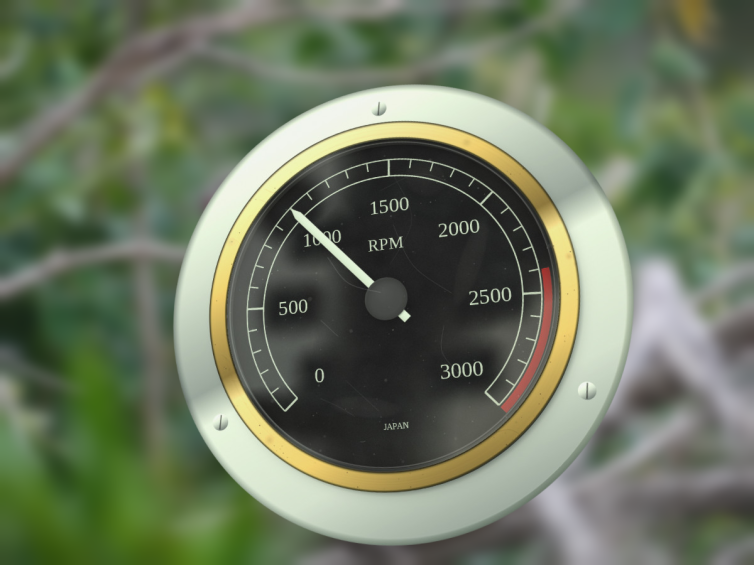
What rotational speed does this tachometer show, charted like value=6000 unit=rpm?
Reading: value=1000 unit=rpm
